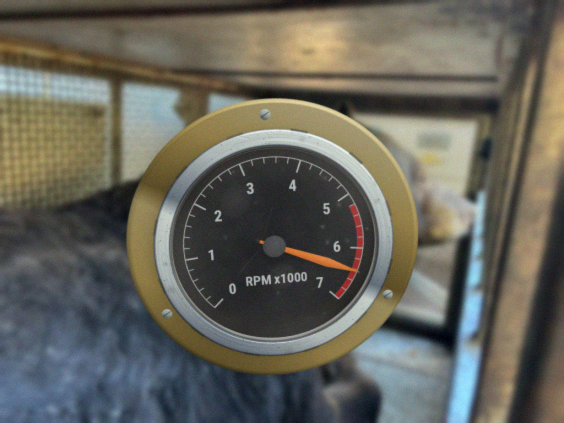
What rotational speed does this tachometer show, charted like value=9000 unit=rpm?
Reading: value=6400 unit=rpm
